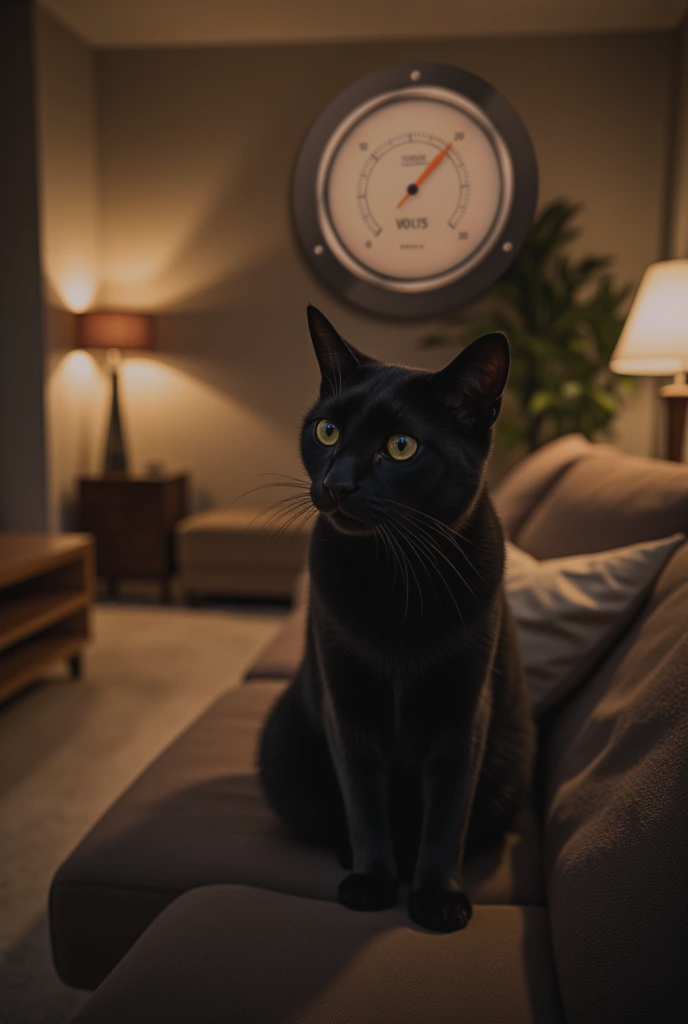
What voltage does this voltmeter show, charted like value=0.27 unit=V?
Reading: value=20 unit=V
